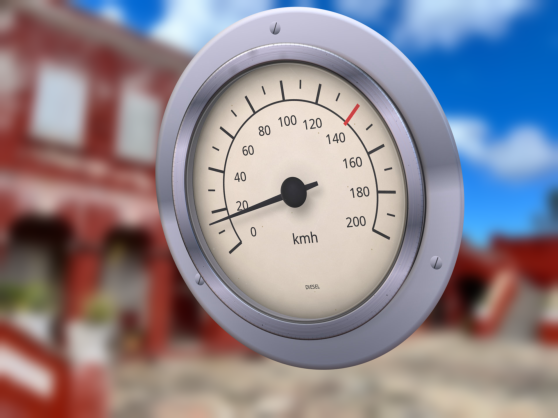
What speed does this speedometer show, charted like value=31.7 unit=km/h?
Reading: value=15 unit=km/h
